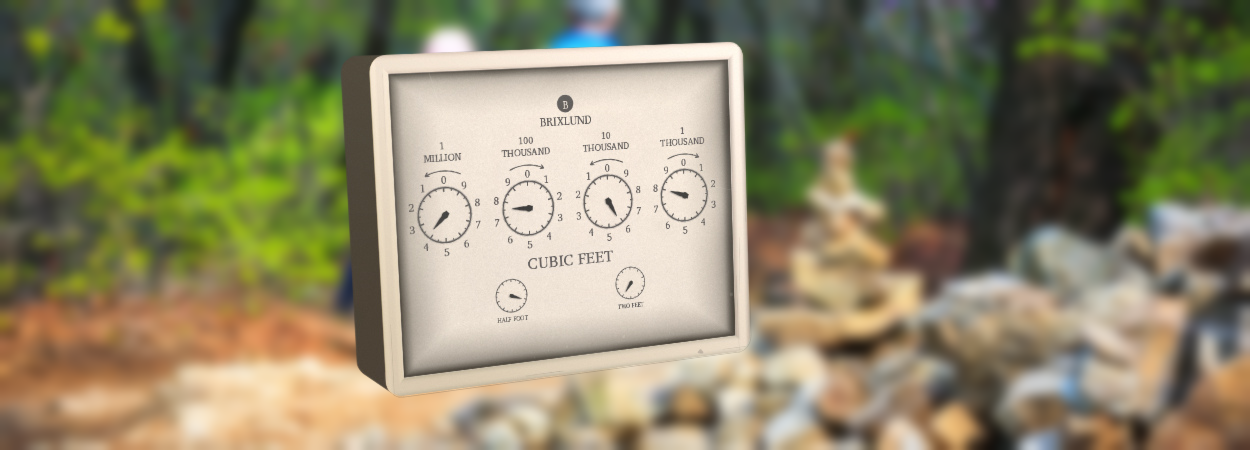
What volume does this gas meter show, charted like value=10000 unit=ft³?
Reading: value=375800 unit=ft³
